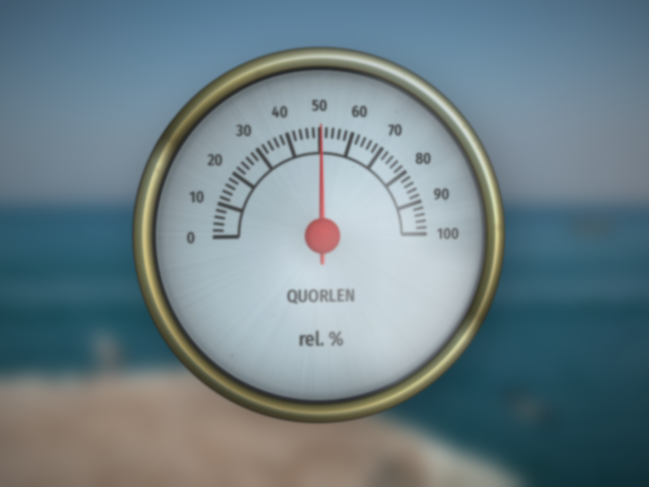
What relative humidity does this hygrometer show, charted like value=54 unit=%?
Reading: value=50 unit=%
